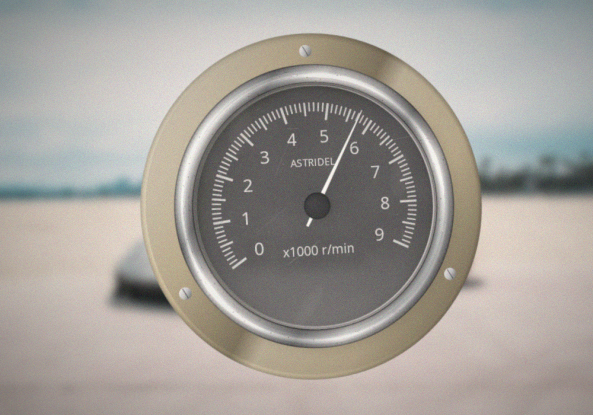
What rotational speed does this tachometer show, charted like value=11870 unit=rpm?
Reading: value=5700 unit=rpm
